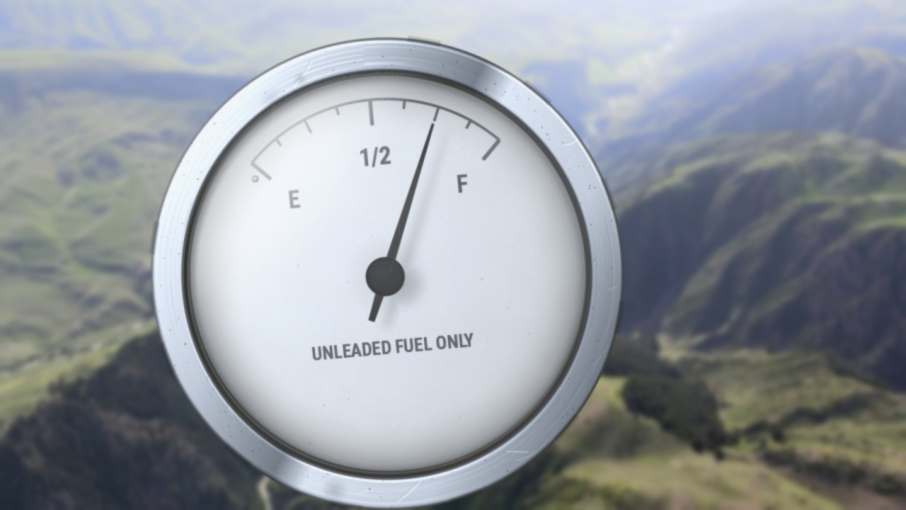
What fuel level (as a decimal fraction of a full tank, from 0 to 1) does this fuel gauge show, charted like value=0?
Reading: value=0.75
